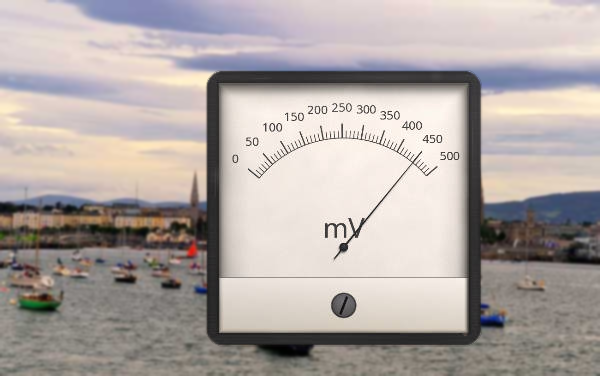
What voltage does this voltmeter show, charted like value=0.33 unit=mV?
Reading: value=450 unit=mV
